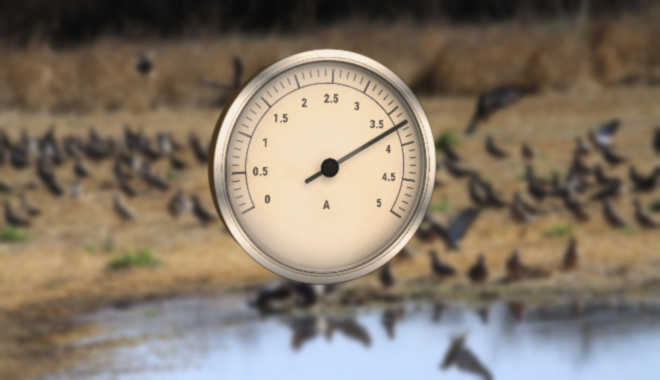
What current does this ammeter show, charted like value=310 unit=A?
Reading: value=3.7 unit=A
